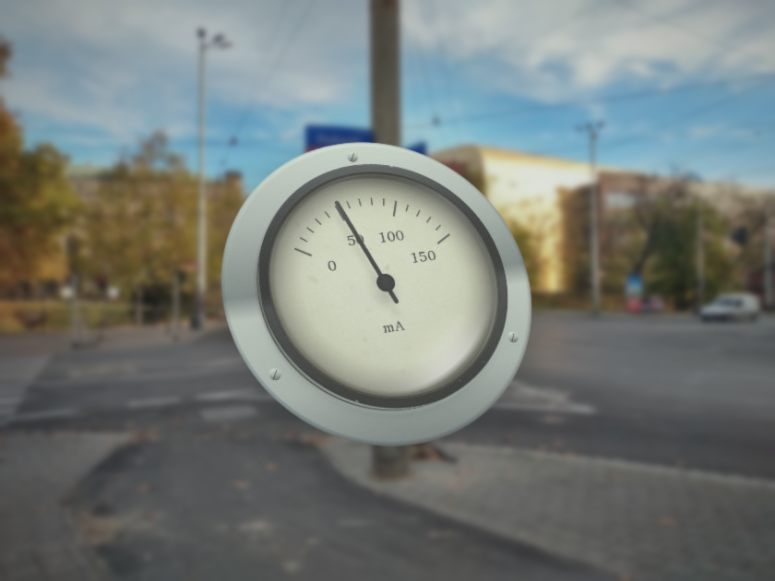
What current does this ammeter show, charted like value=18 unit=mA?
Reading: value=50 unit=mA
